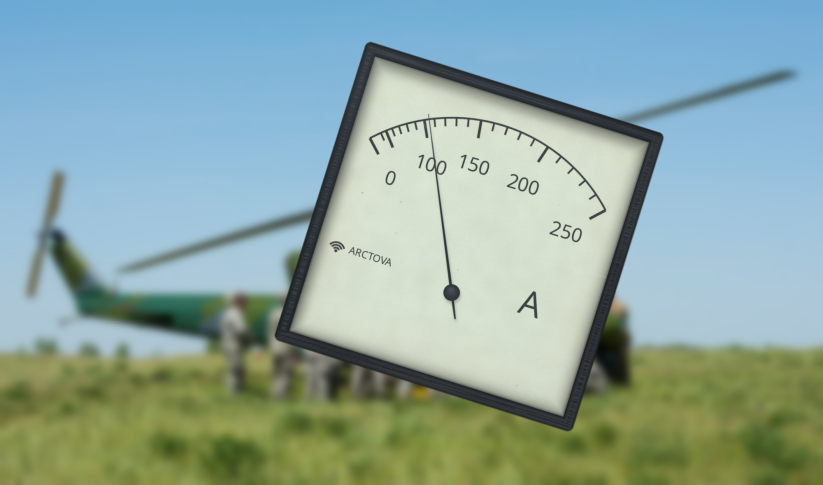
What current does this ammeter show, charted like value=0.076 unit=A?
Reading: value=105 unit=A
